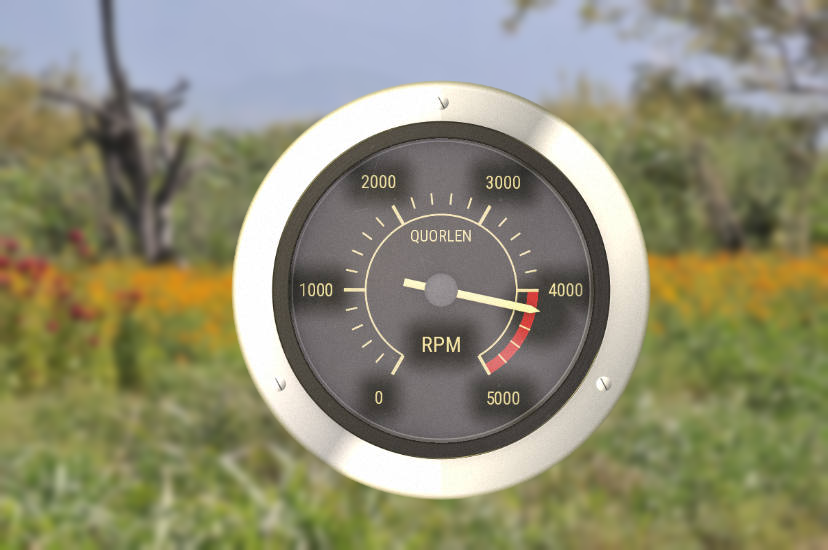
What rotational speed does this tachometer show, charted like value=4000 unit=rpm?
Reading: value=4200 unit=rpm
